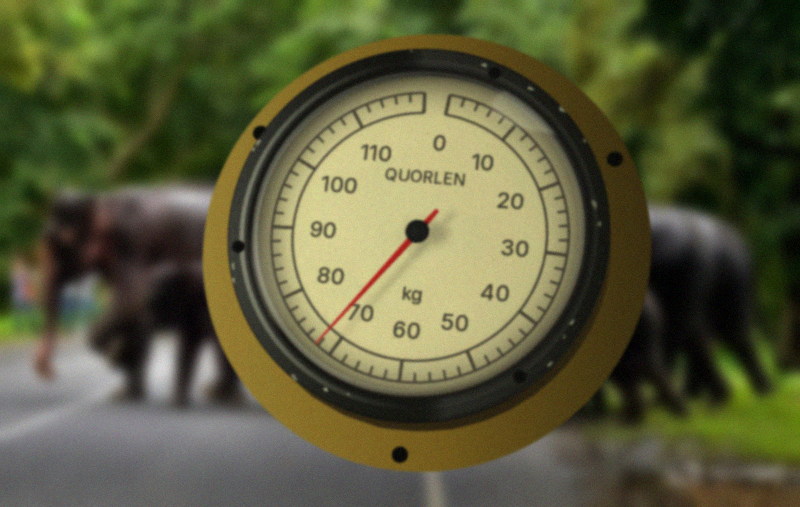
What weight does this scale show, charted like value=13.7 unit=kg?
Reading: value=72 unit=kg
